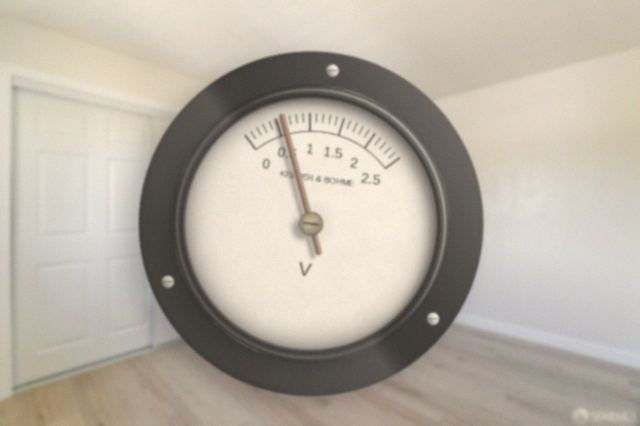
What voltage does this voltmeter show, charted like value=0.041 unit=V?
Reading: value=0.6 unit=V
